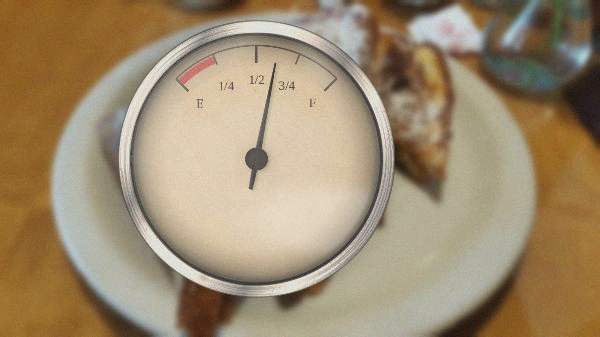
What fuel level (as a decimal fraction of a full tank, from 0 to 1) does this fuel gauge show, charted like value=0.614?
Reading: value=0.625
